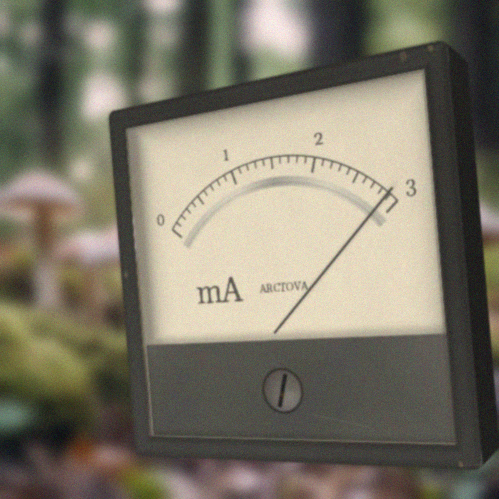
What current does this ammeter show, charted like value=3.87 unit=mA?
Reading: value=2.9 unit=mA
